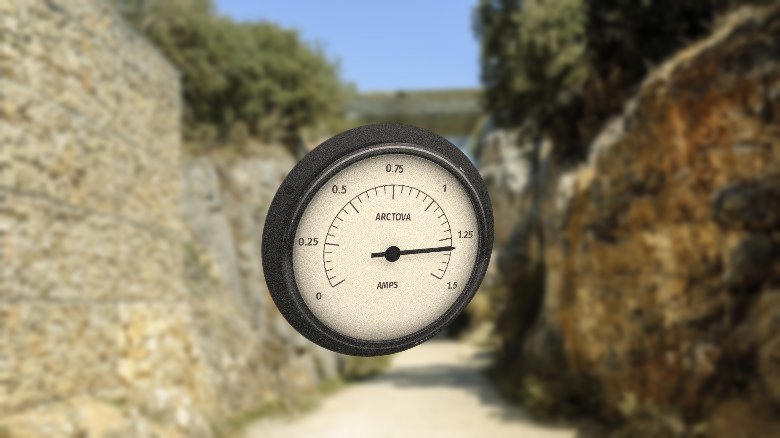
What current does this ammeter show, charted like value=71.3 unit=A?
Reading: value=1.3 unit=A
